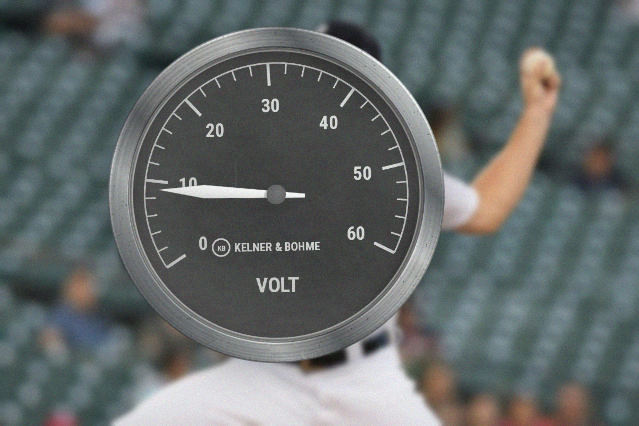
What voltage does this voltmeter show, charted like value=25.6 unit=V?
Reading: value=9 unit=V
